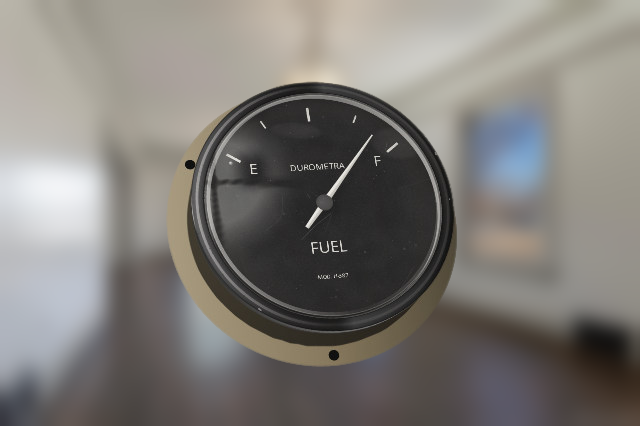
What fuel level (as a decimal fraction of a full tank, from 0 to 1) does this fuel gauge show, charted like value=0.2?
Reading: value=0.875
